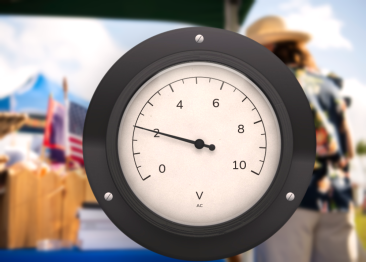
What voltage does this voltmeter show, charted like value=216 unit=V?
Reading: value=2 unit=V
